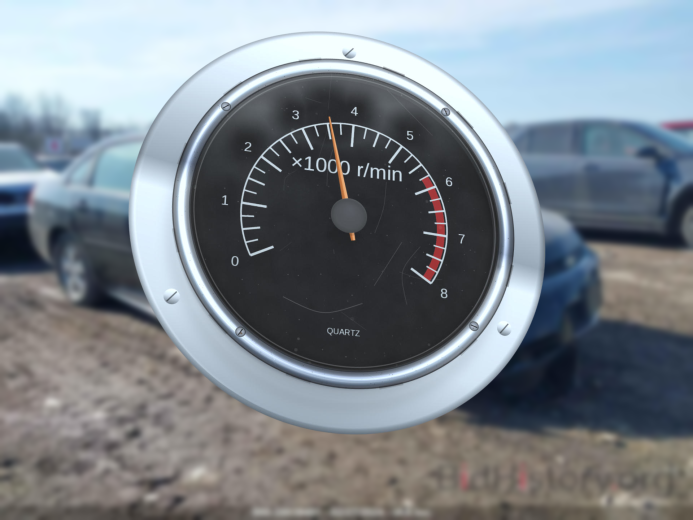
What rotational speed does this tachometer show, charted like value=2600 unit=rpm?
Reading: value=3500 unit=rpm
